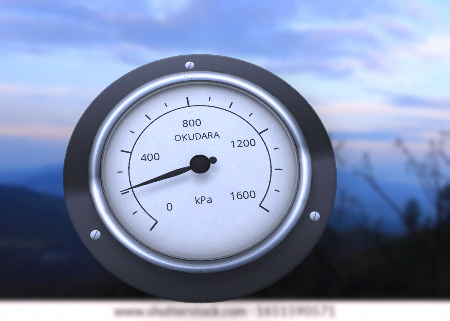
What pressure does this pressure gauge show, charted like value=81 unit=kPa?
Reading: value=200 unit=kPa
